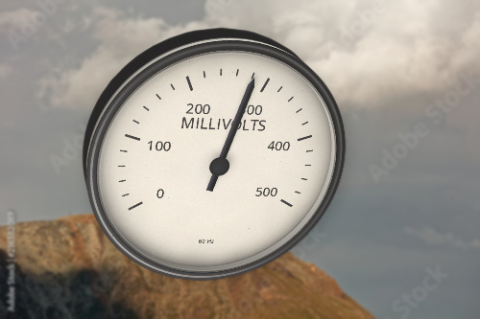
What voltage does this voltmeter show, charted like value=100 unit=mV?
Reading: value=280 unit=mV
